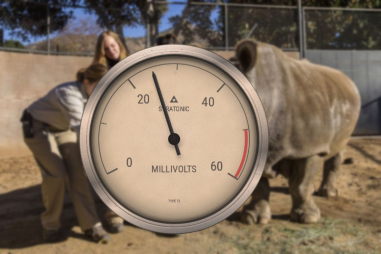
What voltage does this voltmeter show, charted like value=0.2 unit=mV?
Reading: value=25 unit=mV
